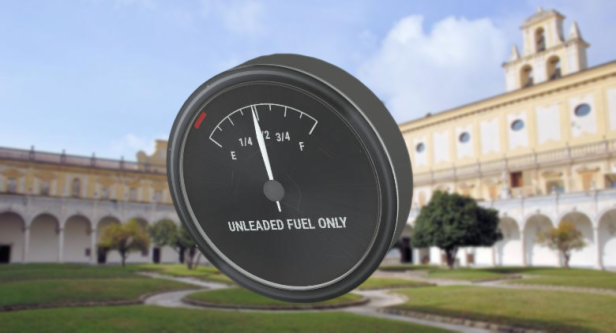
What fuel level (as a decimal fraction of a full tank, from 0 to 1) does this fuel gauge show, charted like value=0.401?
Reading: value=0.5
